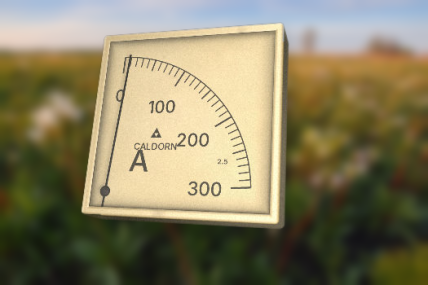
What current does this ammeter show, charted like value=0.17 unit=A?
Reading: value=10 unit=A
